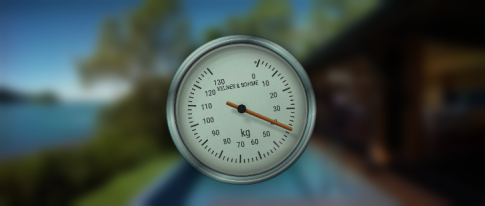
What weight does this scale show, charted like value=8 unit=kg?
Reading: value=40 unit=kg
